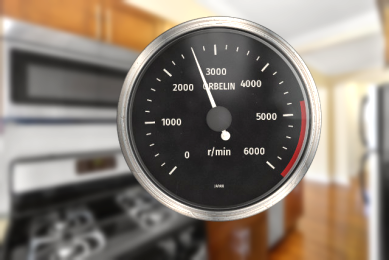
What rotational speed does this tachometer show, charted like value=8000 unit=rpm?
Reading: value=2600 unit=rpm
